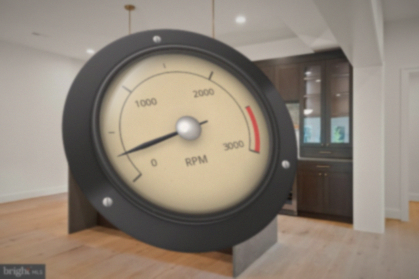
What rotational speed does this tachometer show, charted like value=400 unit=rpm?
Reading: value=250 unit=rpm
